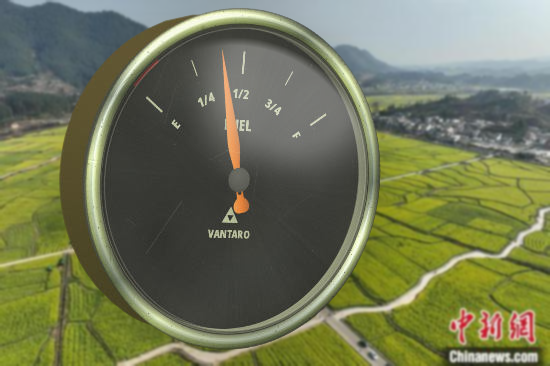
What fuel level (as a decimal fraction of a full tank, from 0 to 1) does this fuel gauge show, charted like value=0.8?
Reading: value=0.375
